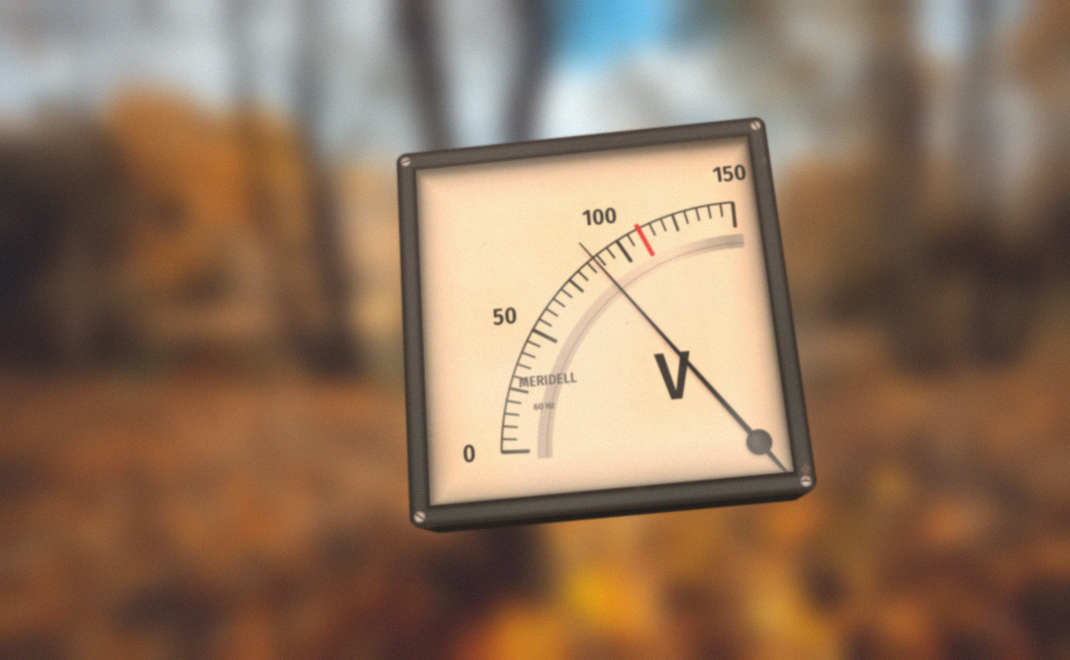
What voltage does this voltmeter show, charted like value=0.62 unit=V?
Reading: value=87.5 unit=V
